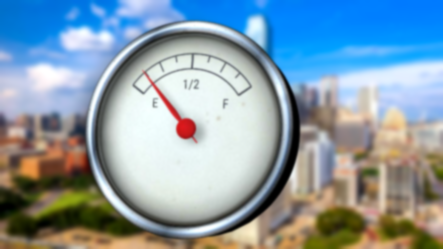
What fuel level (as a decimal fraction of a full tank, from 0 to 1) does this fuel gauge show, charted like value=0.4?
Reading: value=0.125
